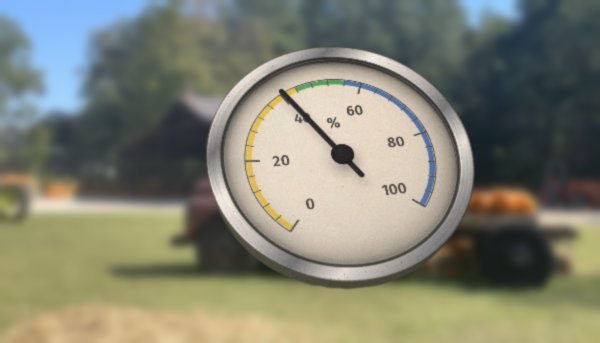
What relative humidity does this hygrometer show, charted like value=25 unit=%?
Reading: value=40 unit=%
